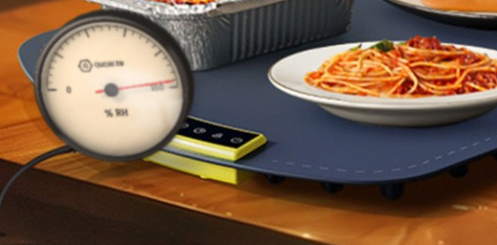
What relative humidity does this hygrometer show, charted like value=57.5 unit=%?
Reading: value=96 unit=%
